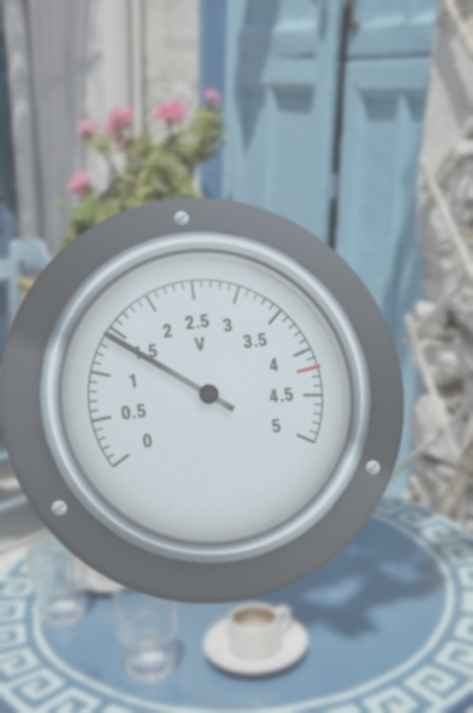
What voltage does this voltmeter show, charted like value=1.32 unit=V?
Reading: value=1.4 unit=V
